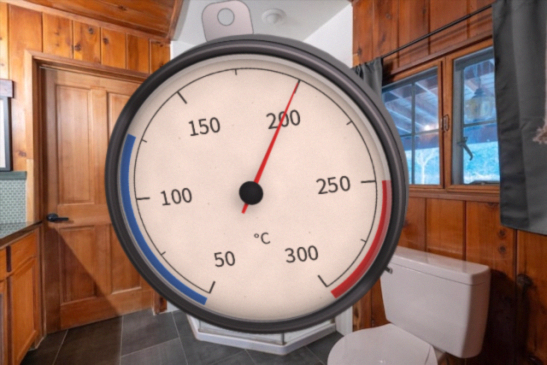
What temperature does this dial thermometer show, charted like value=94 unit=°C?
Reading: value=200 unit=°C
